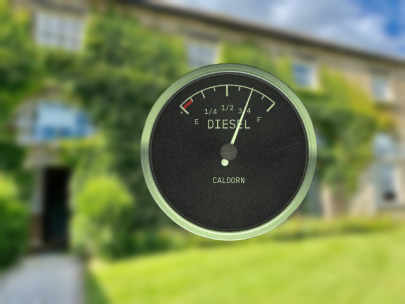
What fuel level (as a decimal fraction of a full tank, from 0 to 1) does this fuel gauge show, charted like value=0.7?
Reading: value=0.75
